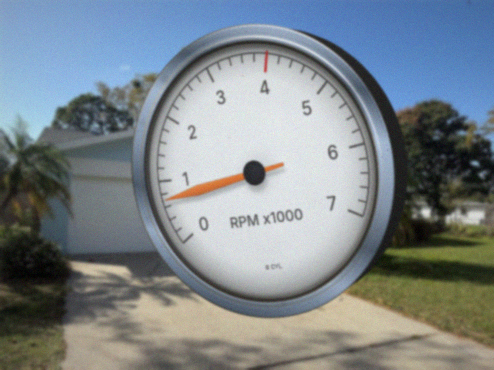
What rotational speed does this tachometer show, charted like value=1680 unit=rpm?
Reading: value=700 unit=rpm
